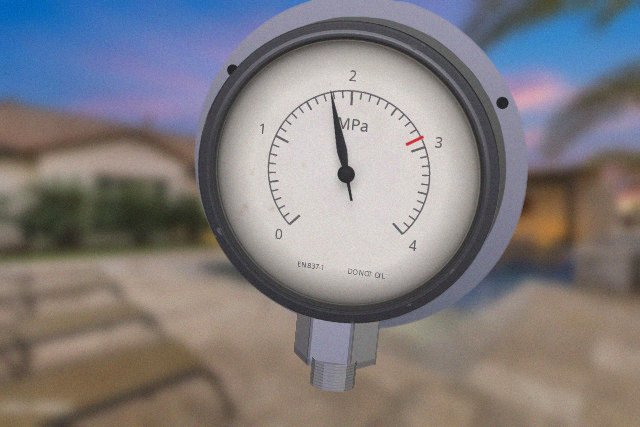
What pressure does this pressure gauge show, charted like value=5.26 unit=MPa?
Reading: value=1.8 unit=MPa
